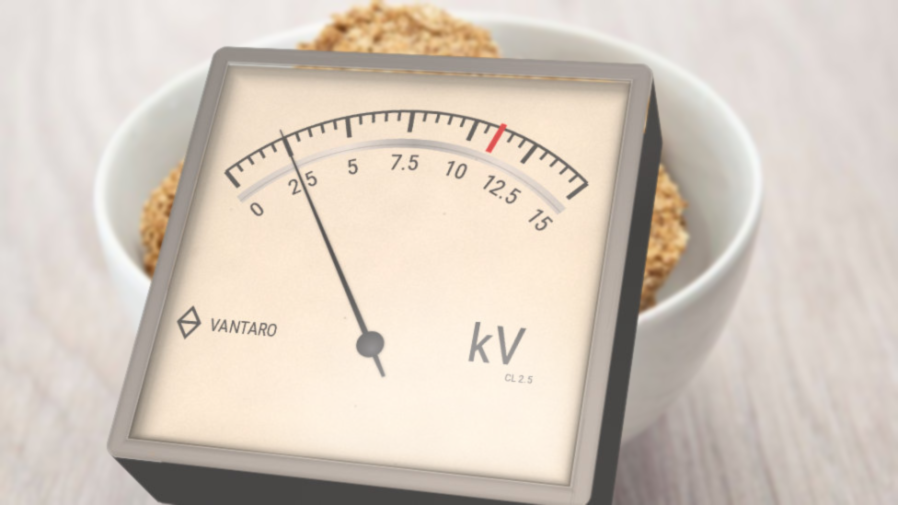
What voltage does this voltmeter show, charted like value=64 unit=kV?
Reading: value=2.5 unit=kV
